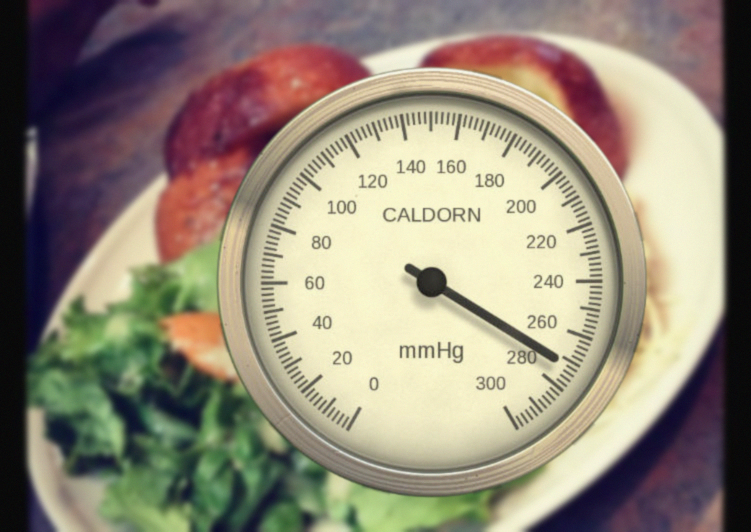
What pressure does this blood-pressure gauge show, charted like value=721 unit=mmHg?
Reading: value=272 unit=mmHg
